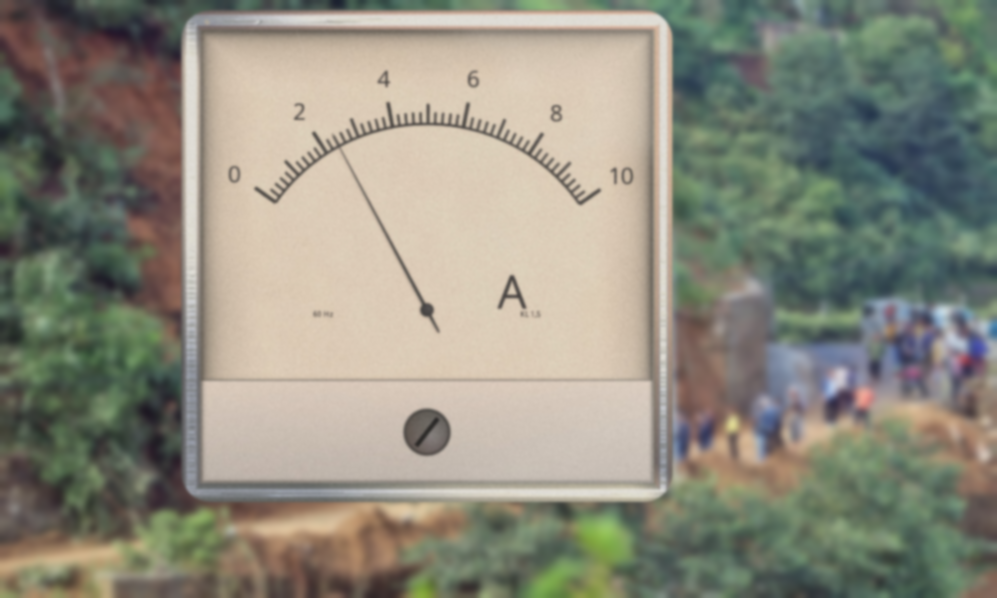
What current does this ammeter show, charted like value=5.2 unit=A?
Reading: value=2.4 unit=A
